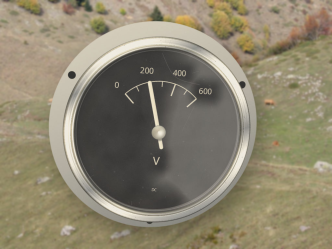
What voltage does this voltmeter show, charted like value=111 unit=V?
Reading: value=200 unit=V
